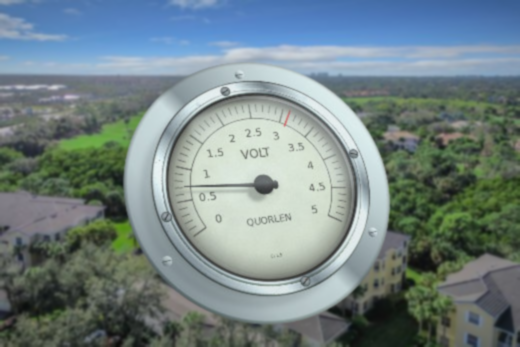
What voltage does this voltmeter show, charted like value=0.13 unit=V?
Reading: value=0.7 unit=V
